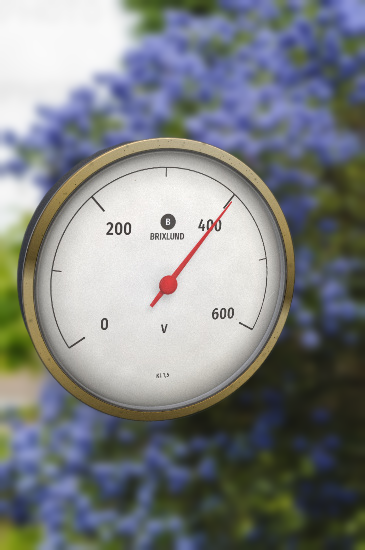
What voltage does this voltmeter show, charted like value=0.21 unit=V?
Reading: value=400 unit=V
